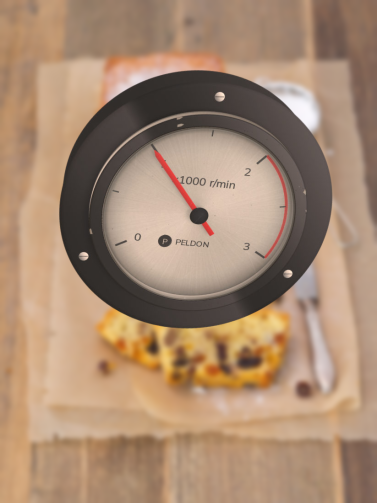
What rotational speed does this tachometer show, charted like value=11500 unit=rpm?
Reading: value=1000 unit=rpm
